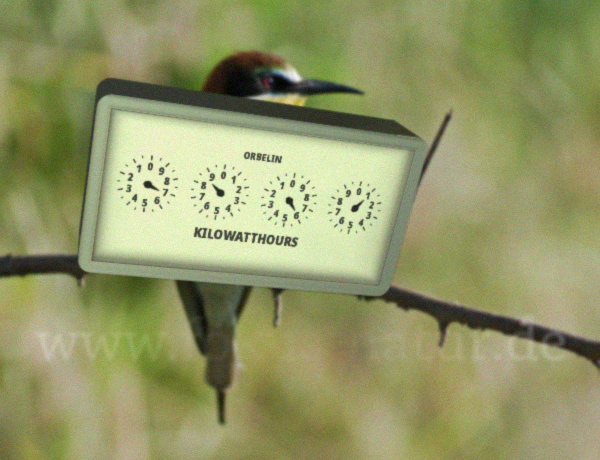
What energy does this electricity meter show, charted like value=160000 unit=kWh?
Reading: value=6861 unit=kWh
